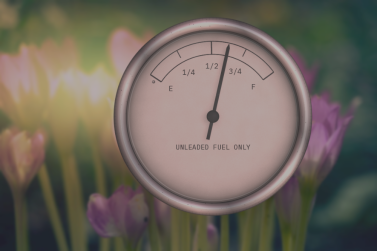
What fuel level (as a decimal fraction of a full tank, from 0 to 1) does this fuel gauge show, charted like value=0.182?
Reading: value=0.625
